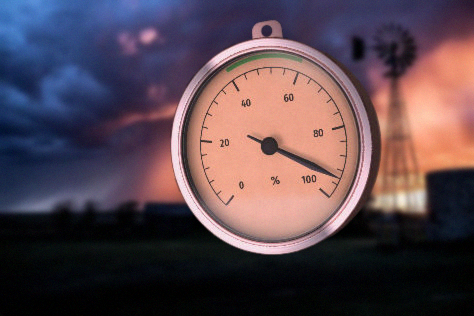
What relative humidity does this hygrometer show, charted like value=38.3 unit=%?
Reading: value=94 unit=%
